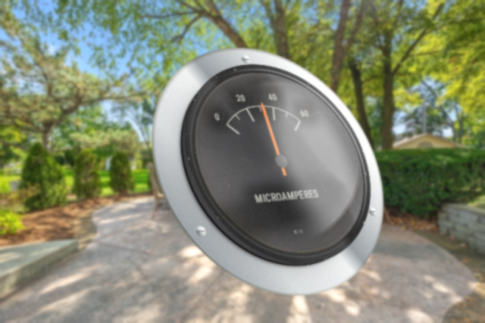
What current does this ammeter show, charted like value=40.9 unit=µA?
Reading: value=30 unit=µA
